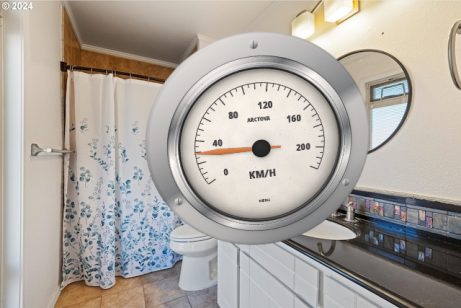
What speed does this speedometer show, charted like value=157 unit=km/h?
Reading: value=30 unit=km/h
